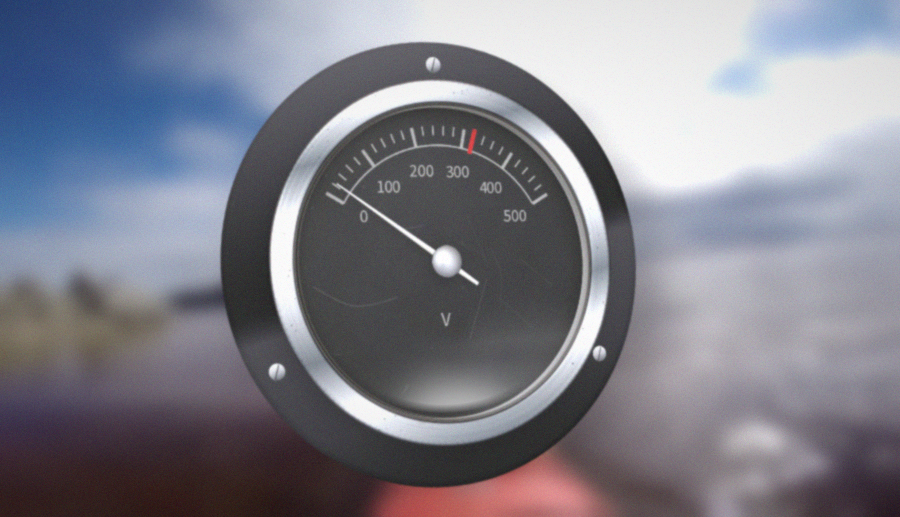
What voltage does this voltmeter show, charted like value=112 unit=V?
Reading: value=20 unit=V
